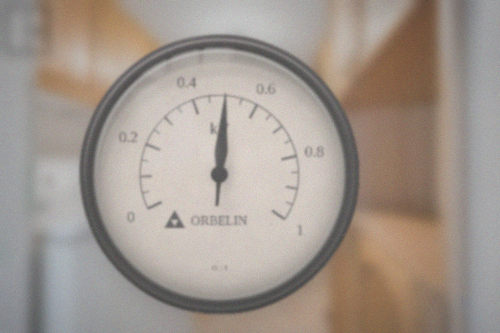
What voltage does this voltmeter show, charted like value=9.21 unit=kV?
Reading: value=0.5 unit=kV
